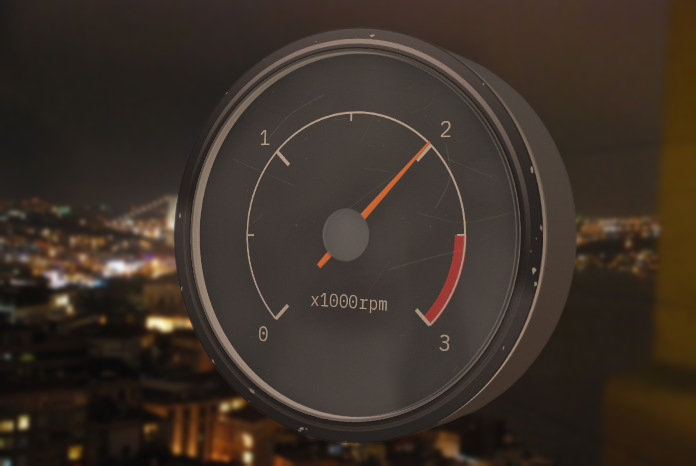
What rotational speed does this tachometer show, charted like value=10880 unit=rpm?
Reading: value=2000 unit=rpm
